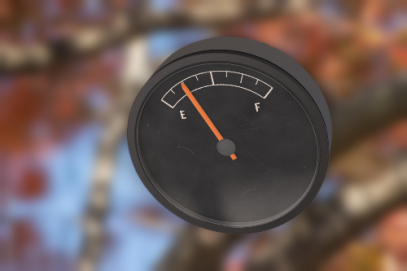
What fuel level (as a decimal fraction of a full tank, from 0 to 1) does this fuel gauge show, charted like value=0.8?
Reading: value=0.25
